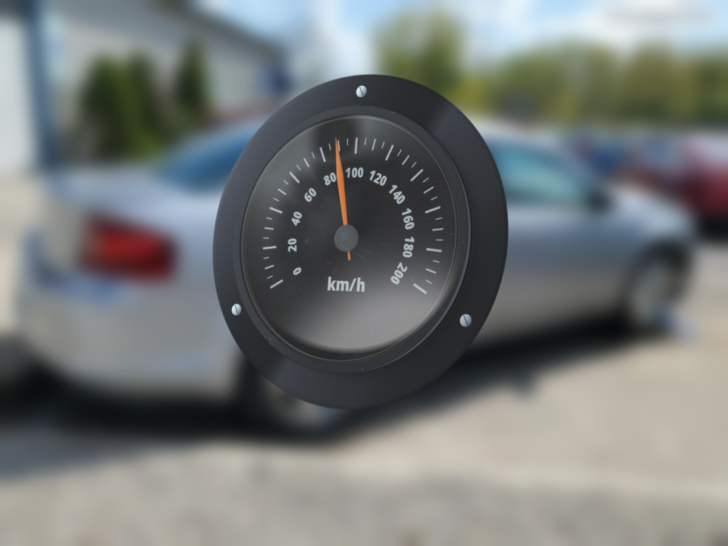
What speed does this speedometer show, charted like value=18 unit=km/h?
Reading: value=90 unit=km/h
